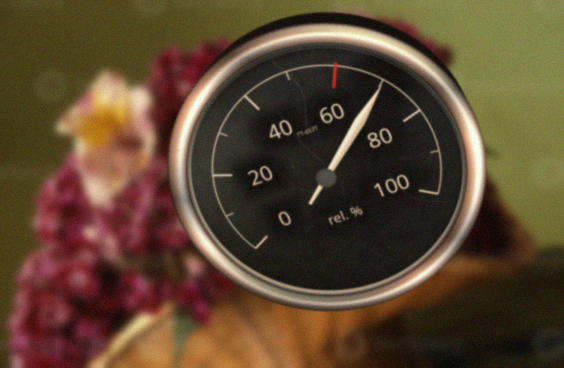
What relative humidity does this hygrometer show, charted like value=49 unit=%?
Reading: value=70 unit=%
